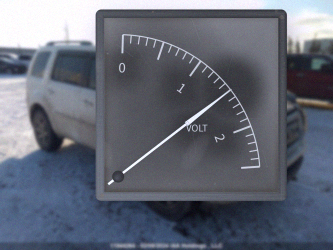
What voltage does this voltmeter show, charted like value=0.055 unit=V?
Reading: value=1.5 unit=V
